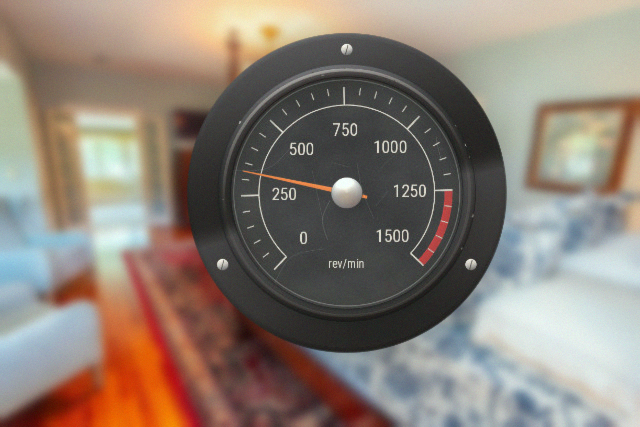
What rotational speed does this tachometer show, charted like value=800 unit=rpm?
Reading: value=325 unit=rpm
